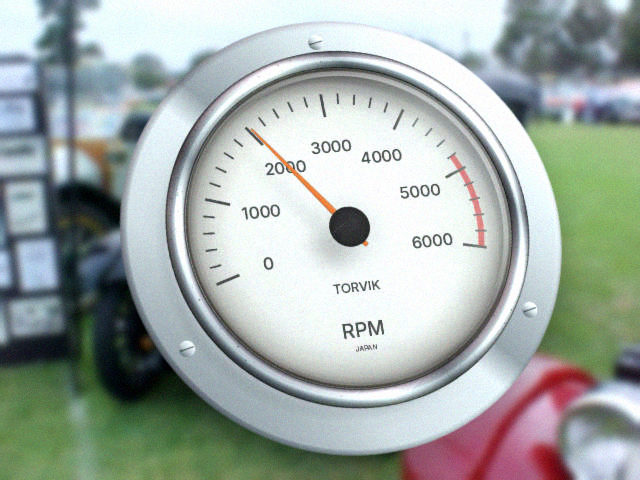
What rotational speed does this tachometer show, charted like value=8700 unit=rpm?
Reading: value=2000 unit=rpm
